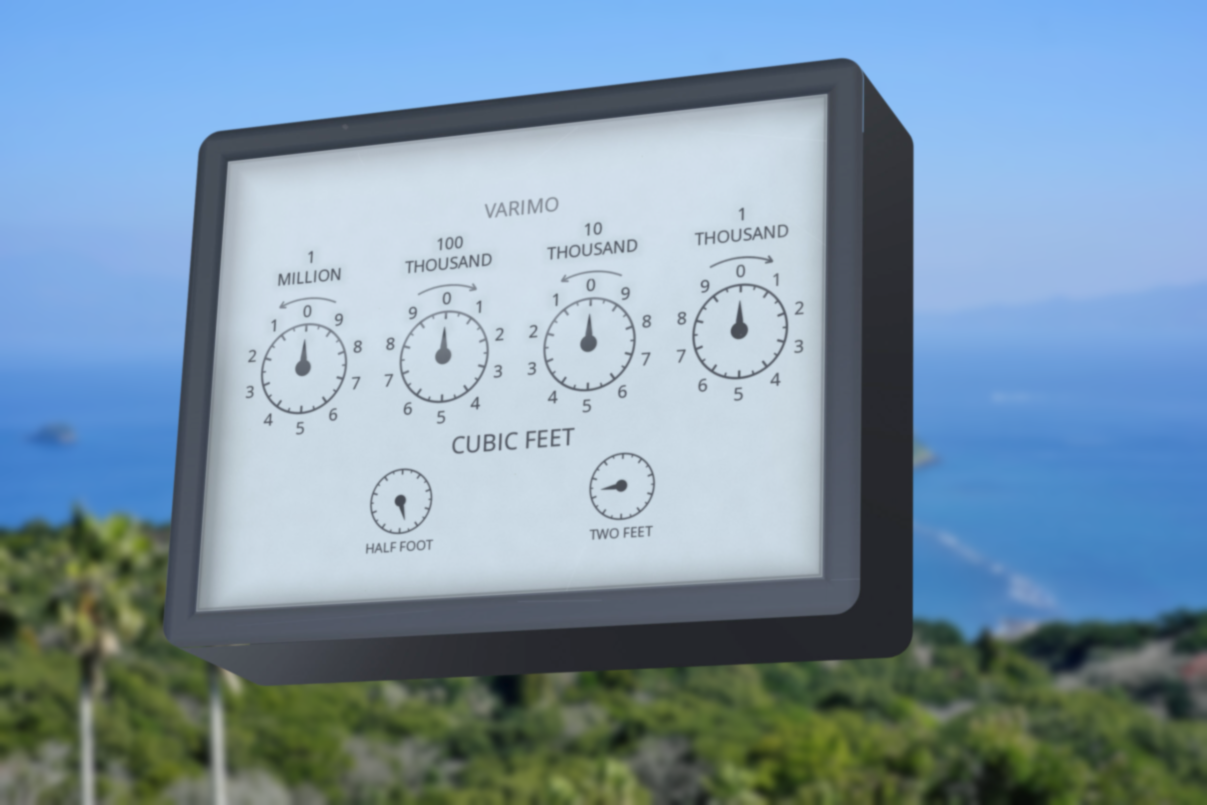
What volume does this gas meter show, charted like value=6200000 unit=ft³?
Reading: value=0 unit=ft³
